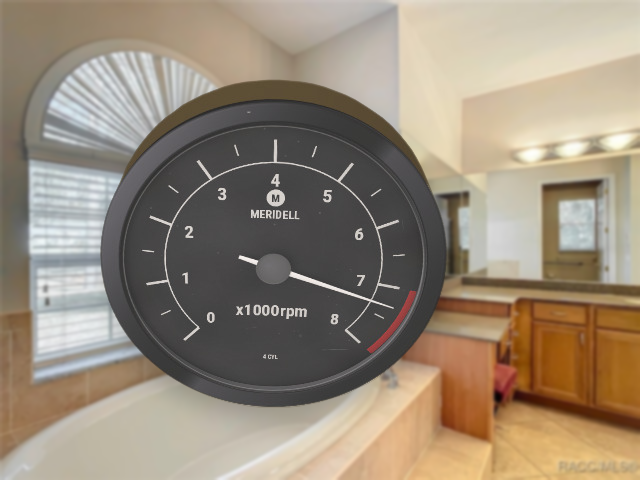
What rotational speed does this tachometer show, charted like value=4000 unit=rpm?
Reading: value=7250 unit=rpm
